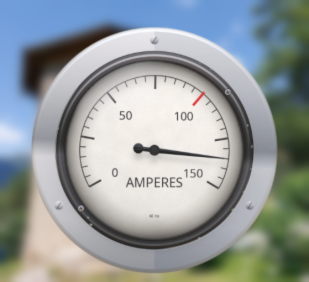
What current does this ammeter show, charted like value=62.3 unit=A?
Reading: value=135 unit=A
